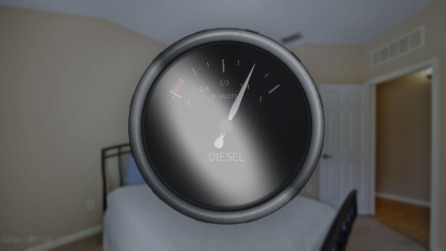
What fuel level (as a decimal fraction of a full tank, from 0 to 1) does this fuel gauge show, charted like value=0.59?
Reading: value=0.75
